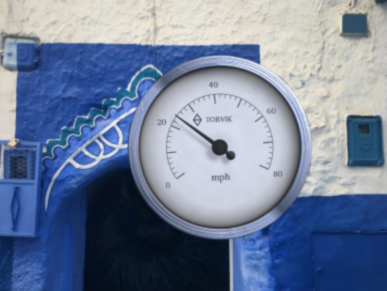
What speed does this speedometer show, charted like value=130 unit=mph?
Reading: value=24 unit=mph
